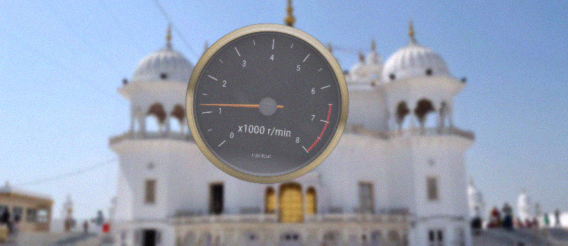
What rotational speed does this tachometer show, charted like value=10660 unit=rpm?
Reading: value=1250 unit=rpm
